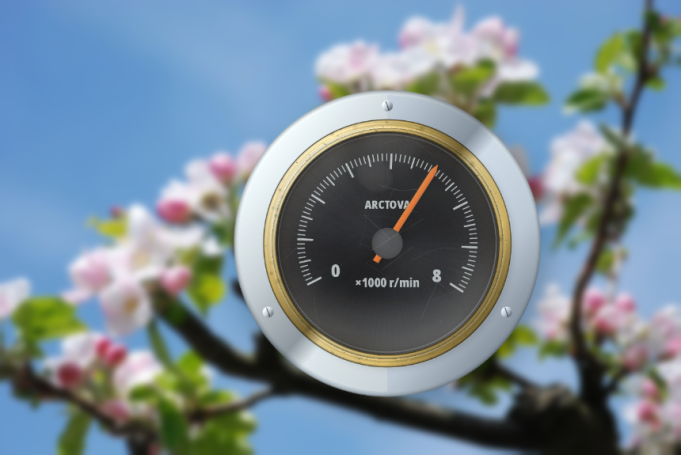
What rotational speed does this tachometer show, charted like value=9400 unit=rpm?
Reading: value=5000 unit=rpm
